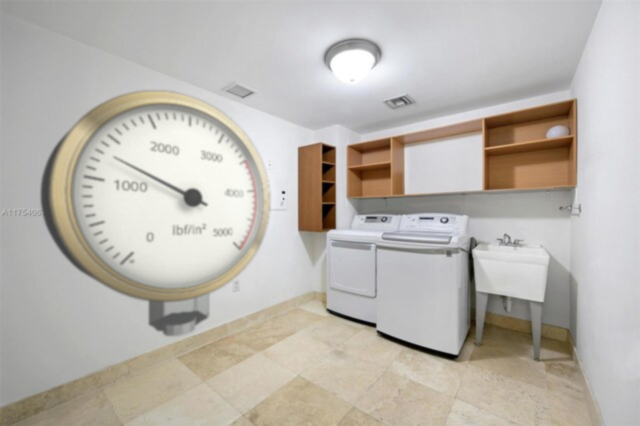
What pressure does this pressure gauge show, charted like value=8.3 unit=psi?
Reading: value=1300 unit=psi
